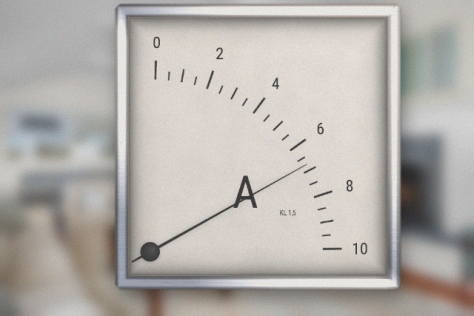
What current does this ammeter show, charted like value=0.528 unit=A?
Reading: value=6.75 unit=A
